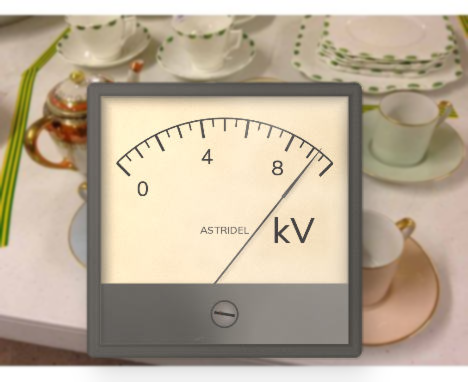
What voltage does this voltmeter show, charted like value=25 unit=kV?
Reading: value=9.25 unit=kV
